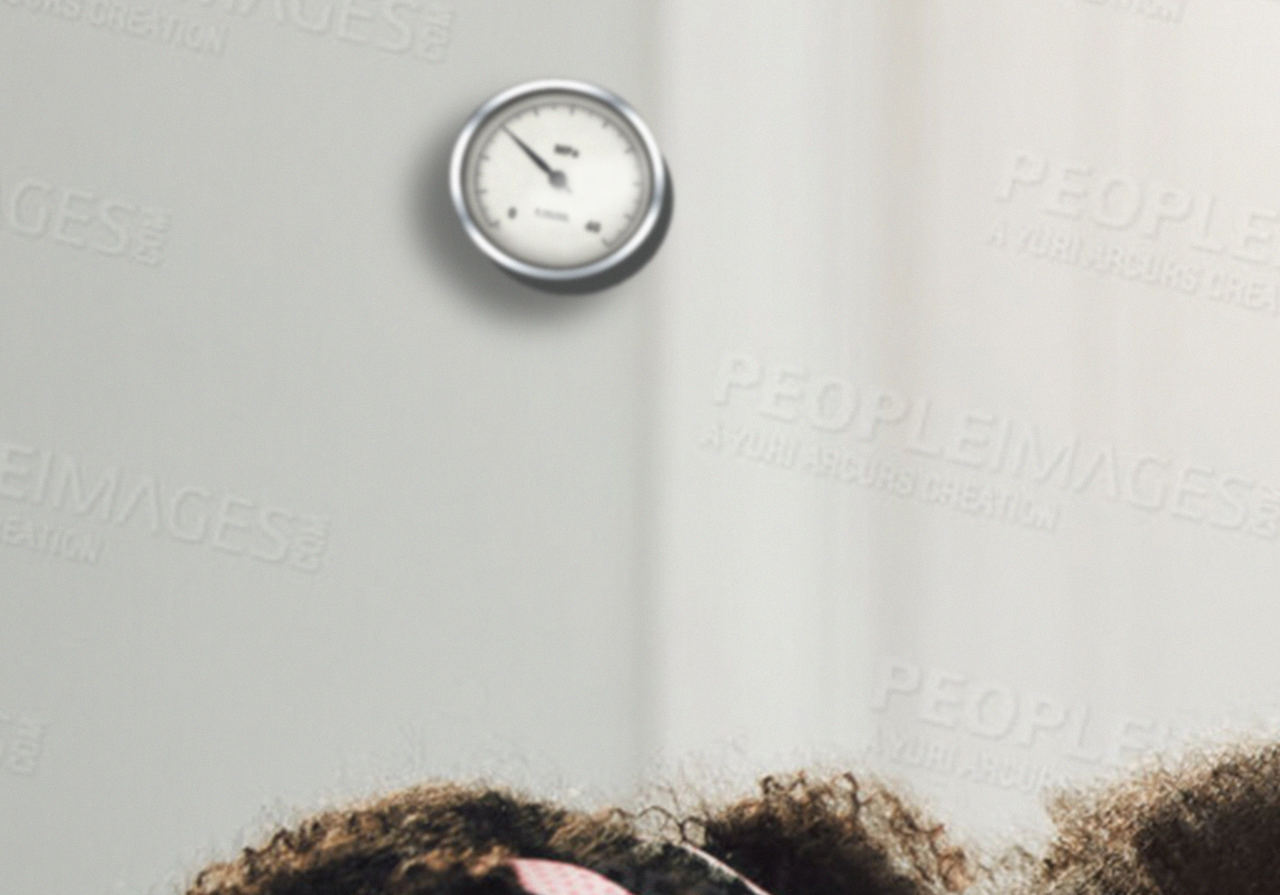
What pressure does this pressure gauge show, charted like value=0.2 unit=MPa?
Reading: value=12 unit=MPa
